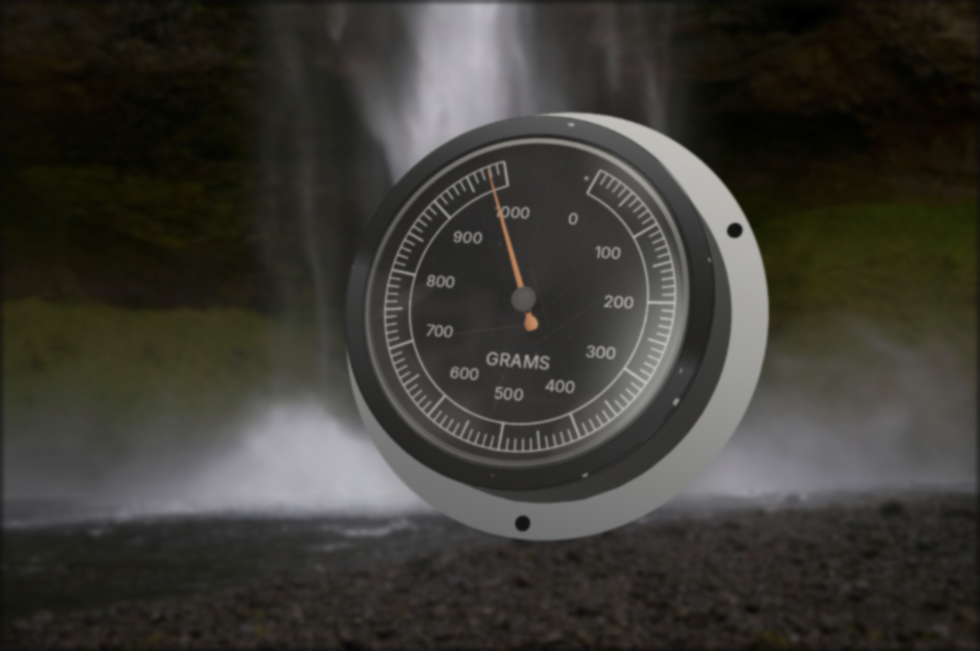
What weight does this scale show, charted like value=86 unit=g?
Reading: value=980 unit=g
